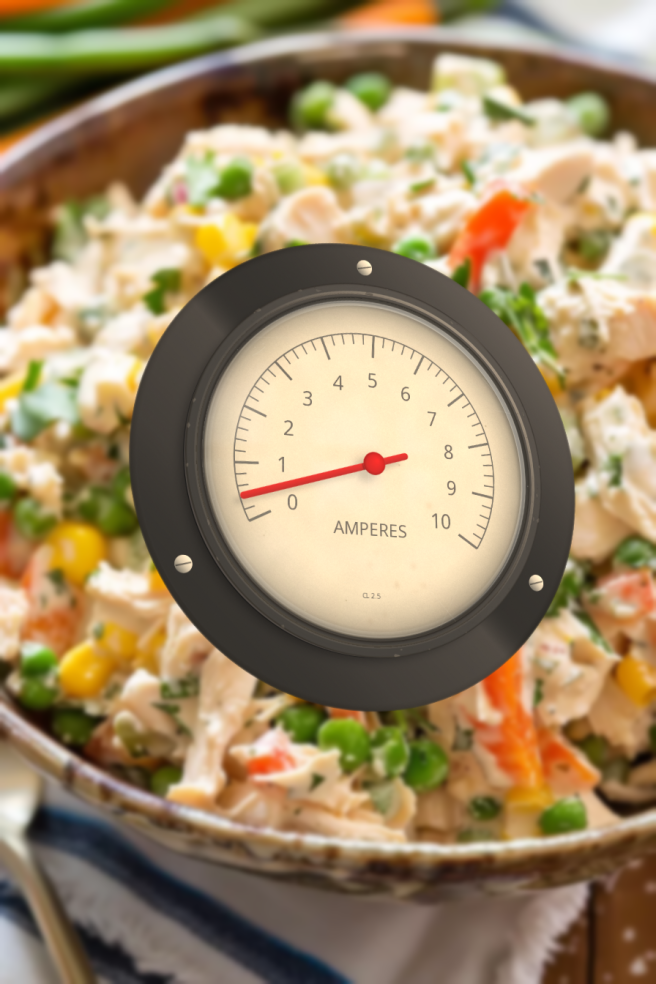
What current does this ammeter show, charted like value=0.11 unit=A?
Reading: value=0.4 unit=A
